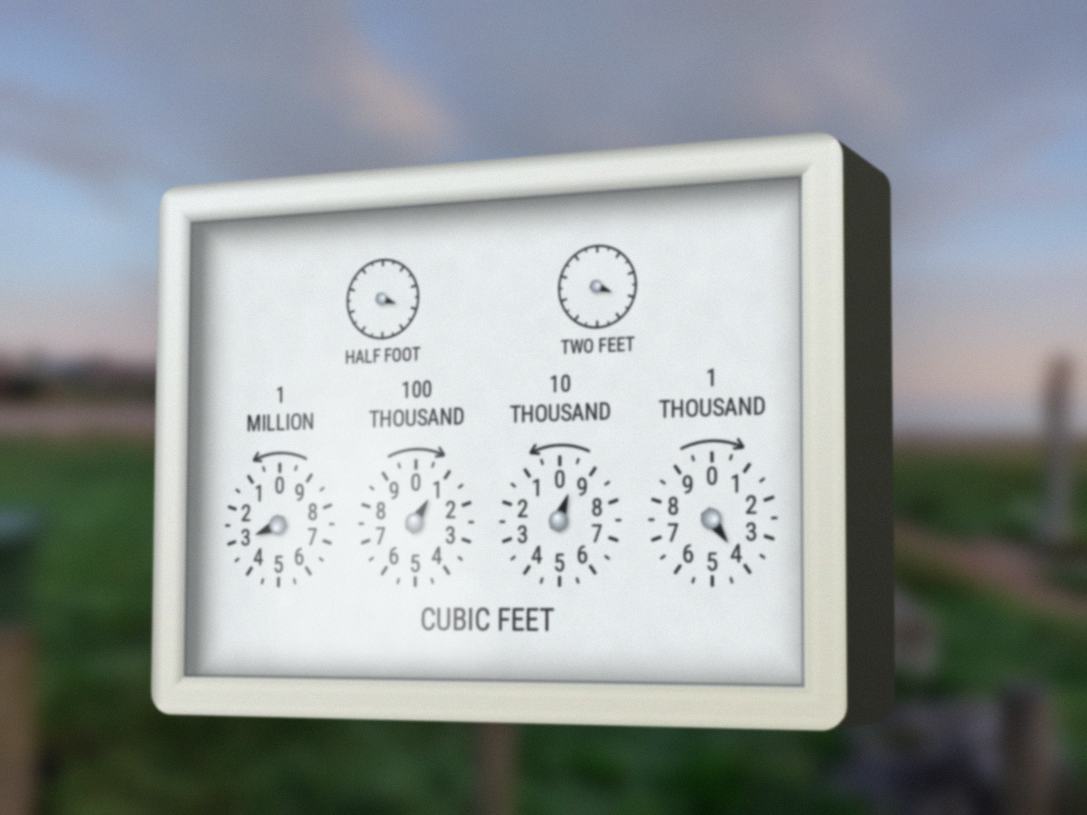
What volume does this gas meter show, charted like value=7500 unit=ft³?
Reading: value=309400 unit=ft³
